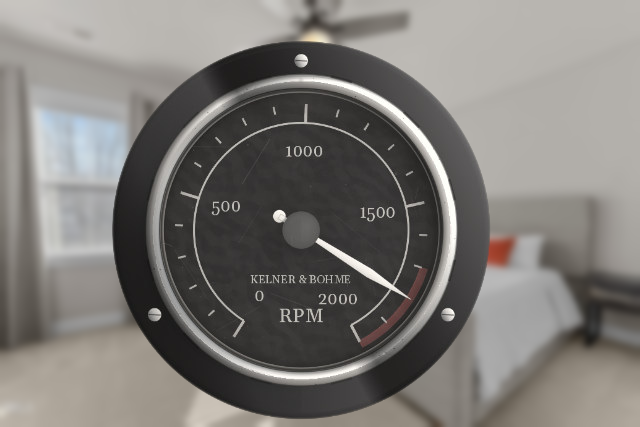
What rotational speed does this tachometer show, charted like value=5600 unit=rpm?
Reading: value=1800 unit=rpm
